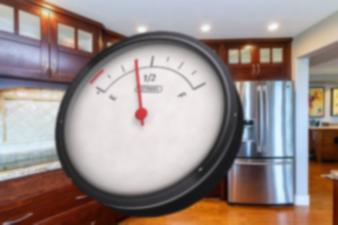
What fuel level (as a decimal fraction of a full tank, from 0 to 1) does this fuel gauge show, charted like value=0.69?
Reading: value=0.375
